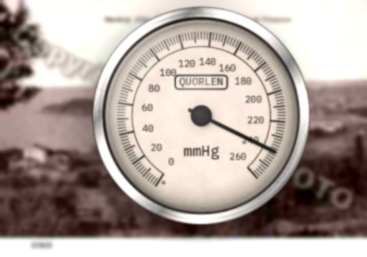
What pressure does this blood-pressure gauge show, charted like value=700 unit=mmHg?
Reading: value=240 unit=mmHg
